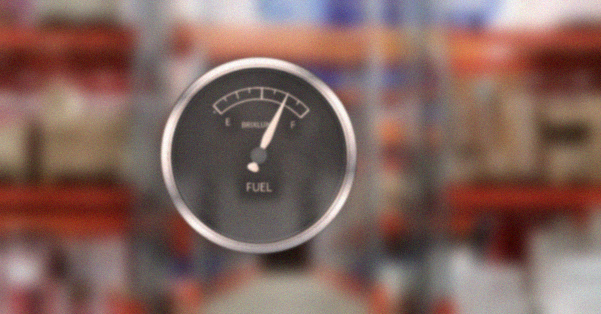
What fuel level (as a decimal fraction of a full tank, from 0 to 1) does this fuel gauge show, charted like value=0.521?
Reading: value=0.75
